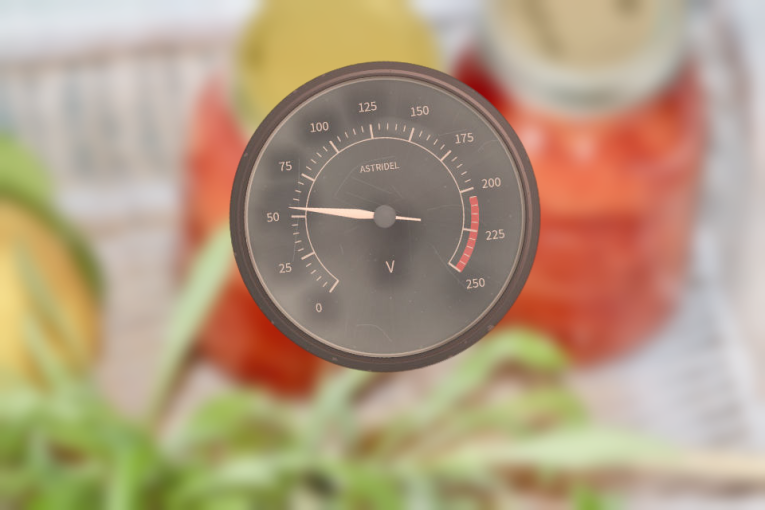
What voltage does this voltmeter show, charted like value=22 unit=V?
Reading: value=55 unit=V
